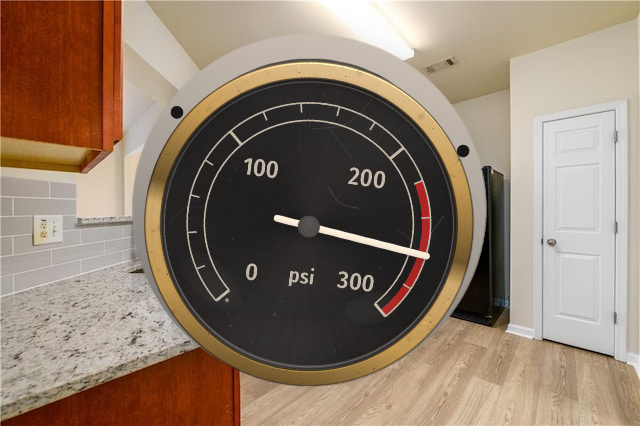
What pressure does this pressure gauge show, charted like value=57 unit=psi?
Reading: value=260 unit=psi
